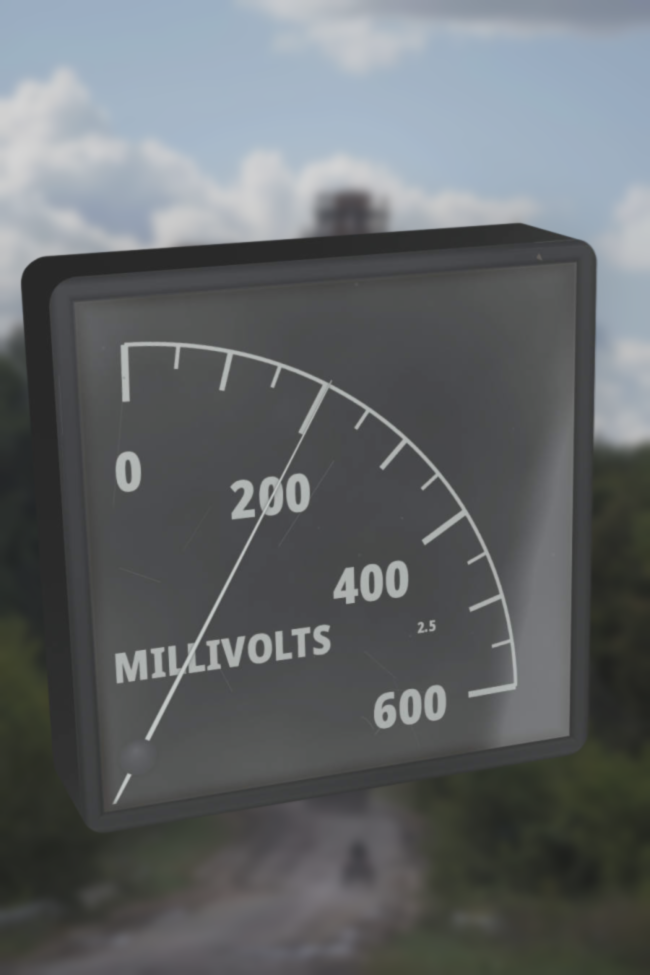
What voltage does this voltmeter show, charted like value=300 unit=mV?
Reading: value=200 unit=mV
